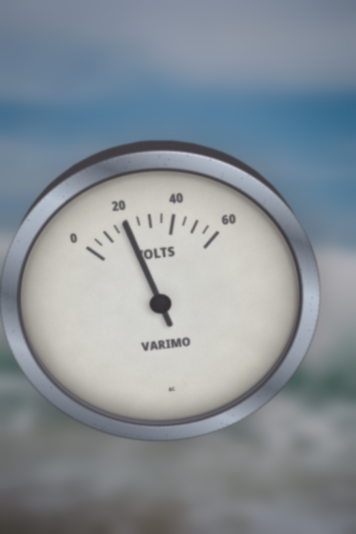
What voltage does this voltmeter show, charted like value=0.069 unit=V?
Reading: value=20 unit=V
